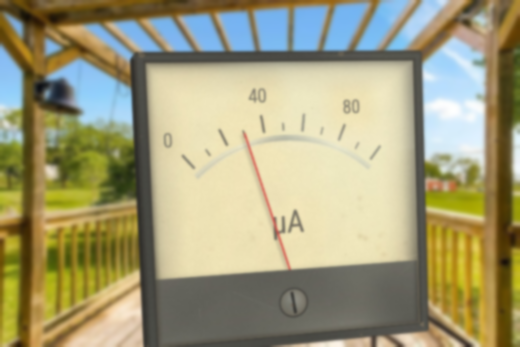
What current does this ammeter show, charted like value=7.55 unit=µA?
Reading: value=30 unit=µA
